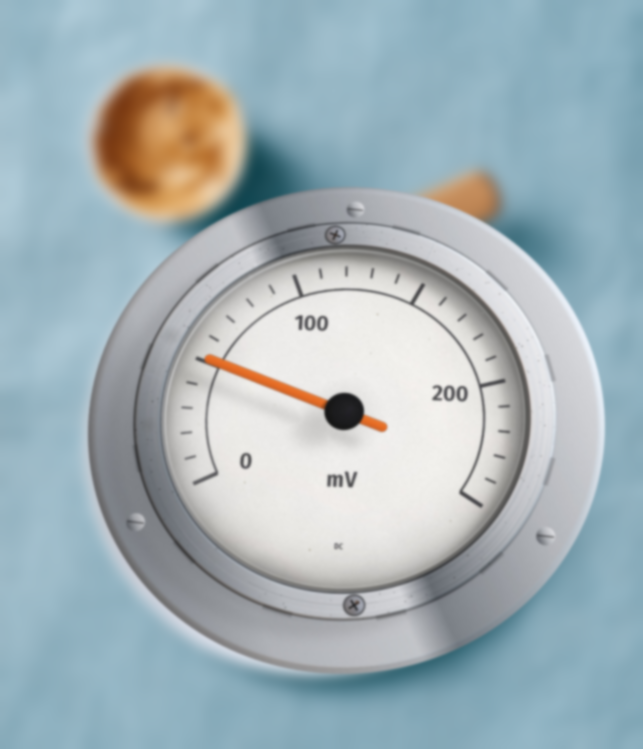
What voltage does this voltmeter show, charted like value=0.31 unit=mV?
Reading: value=50 unit=mV
